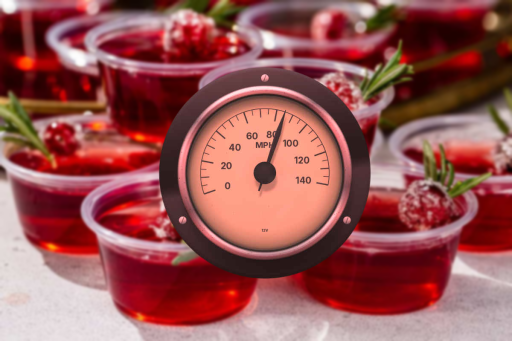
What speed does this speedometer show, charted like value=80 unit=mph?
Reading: value=85 unit=mph
